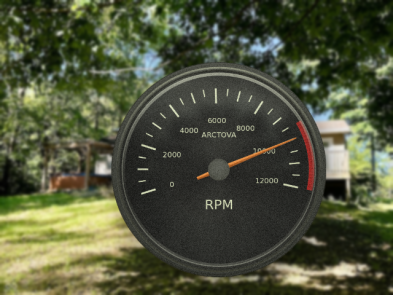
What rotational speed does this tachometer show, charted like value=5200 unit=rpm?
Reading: value=10000 unit=rpm
